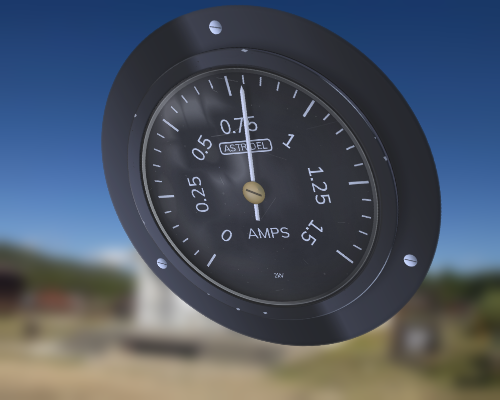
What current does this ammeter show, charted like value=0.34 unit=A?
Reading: value=0.8 unit=A
